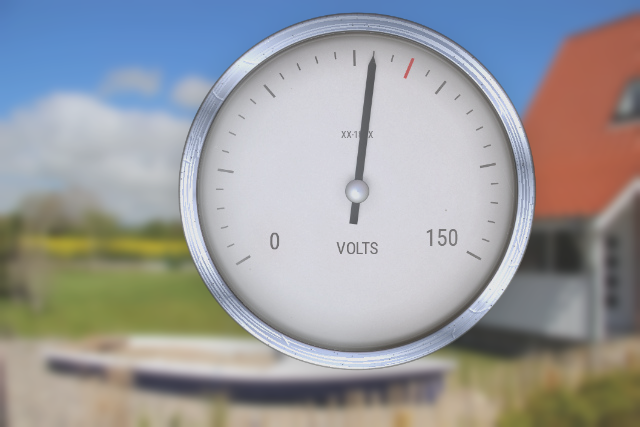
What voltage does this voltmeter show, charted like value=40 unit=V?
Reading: value=80 unit=V
